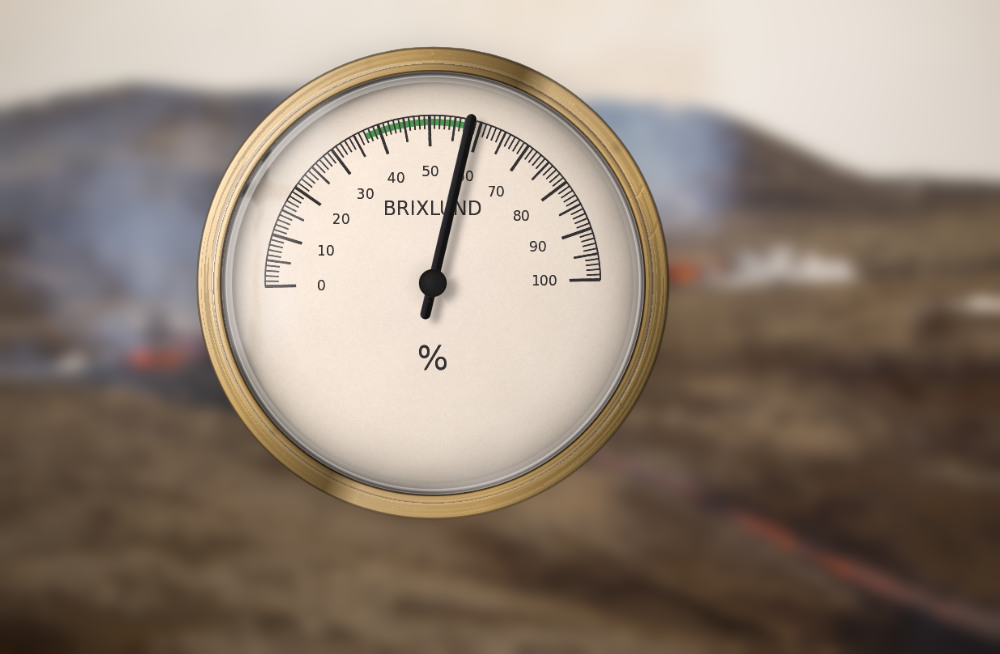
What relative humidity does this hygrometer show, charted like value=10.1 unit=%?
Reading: value=58 unit=%
